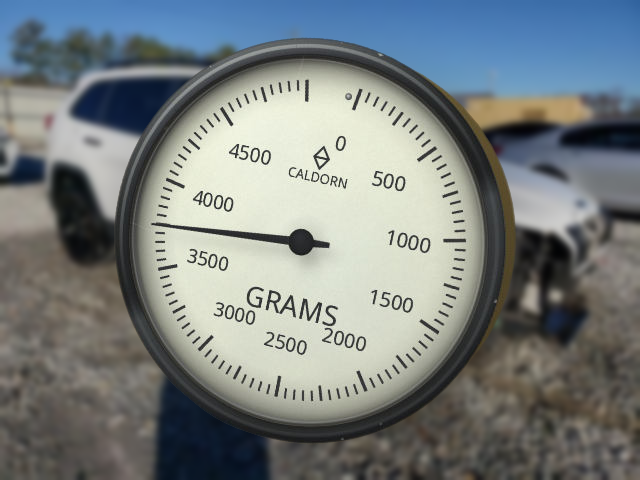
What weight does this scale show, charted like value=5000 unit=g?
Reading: value=3750 unit=g
